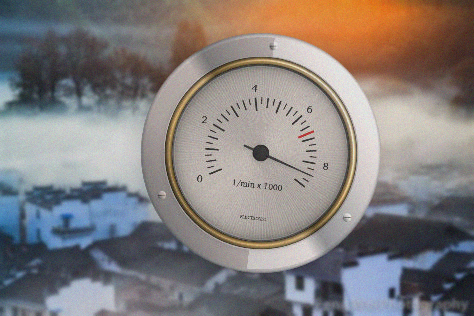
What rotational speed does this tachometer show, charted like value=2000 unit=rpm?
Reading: value=8500 unit=rpm
